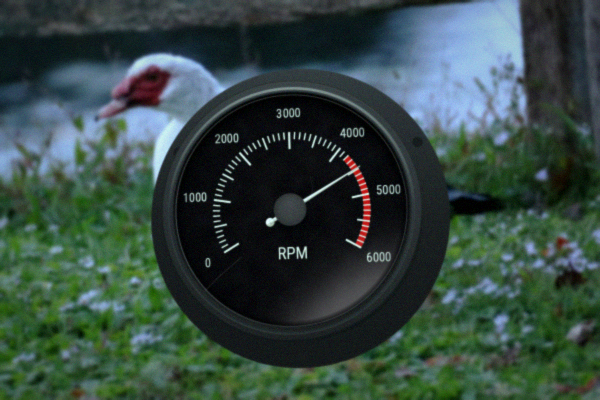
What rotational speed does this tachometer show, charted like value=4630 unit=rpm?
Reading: value=4500 unit=rpm
